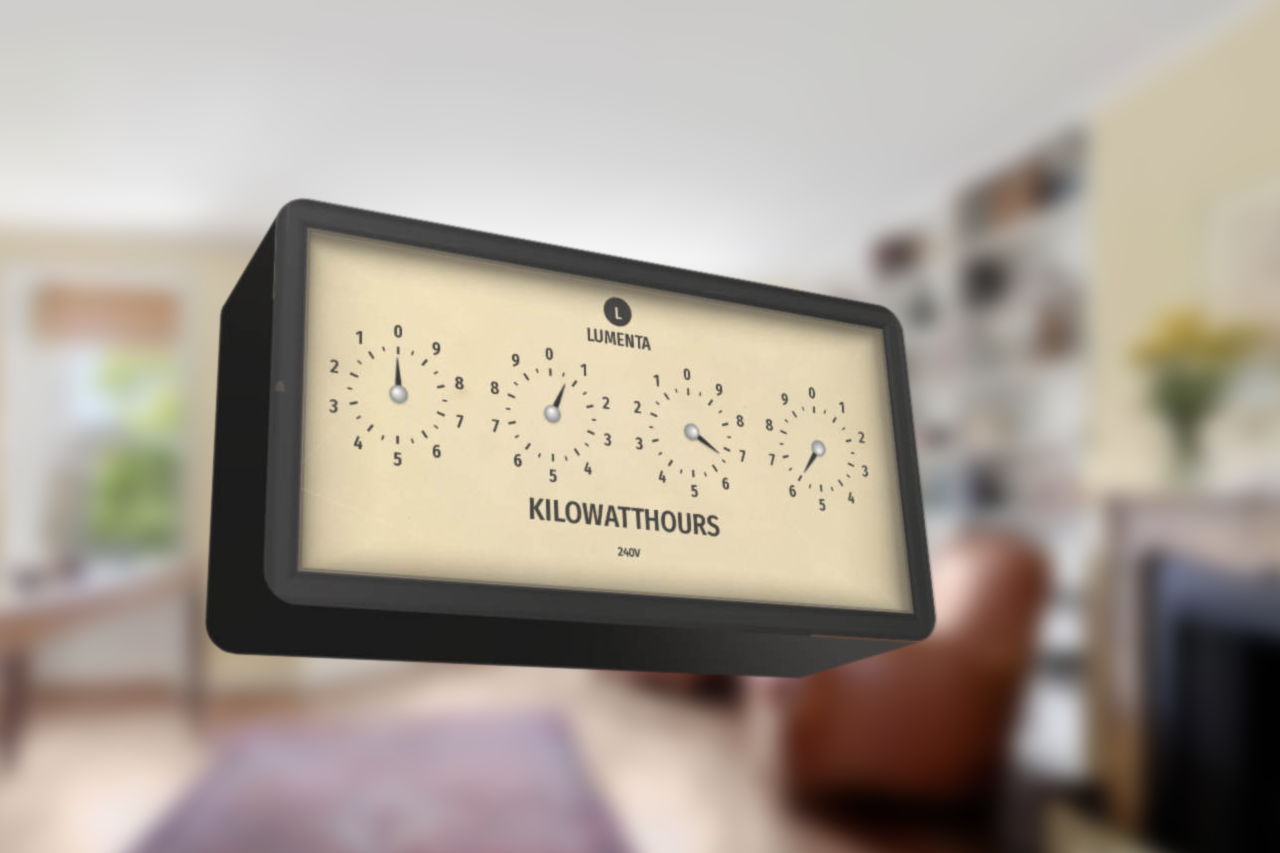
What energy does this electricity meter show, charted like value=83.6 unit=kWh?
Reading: value=66 unit=kWh
